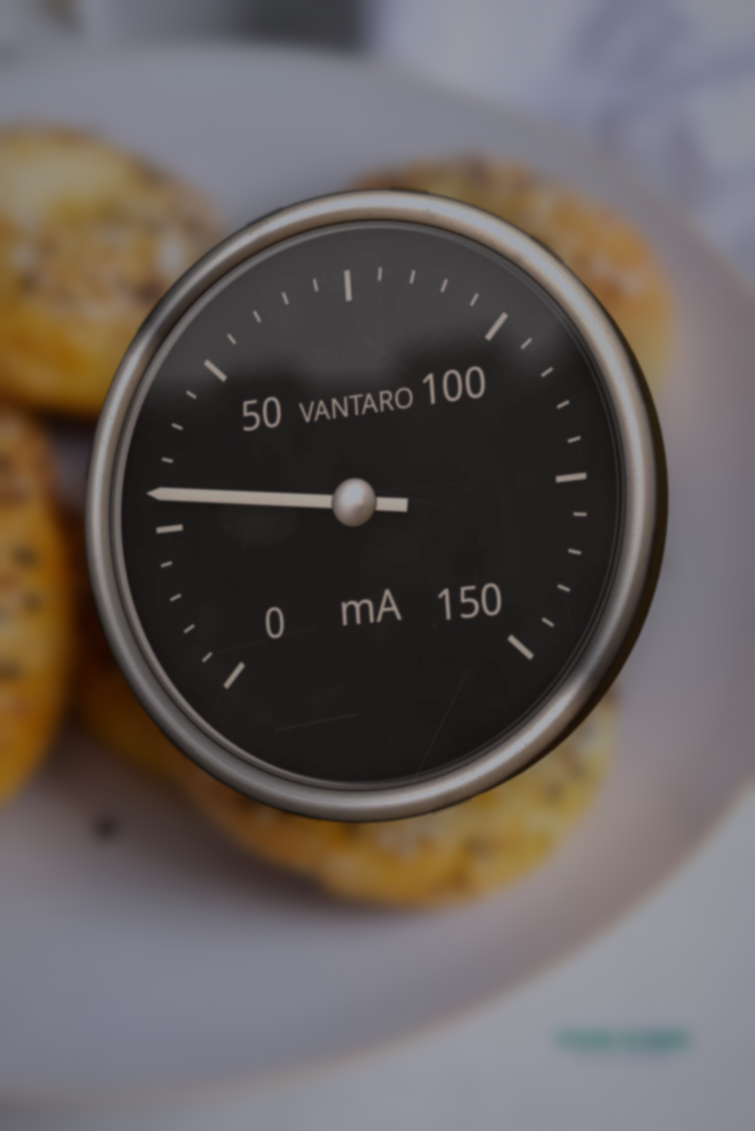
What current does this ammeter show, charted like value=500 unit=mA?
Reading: value=30 unit=mA
